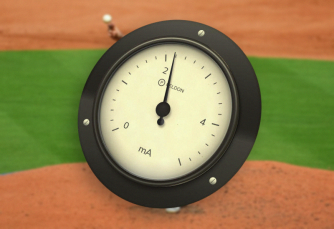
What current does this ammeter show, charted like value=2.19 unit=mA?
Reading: value=2.2 unit=mA
